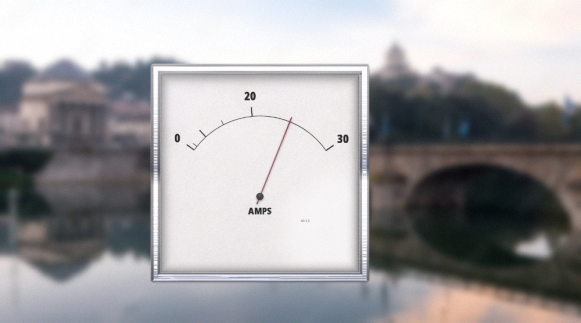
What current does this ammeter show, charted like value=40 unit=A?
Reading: value=25 unit=A
